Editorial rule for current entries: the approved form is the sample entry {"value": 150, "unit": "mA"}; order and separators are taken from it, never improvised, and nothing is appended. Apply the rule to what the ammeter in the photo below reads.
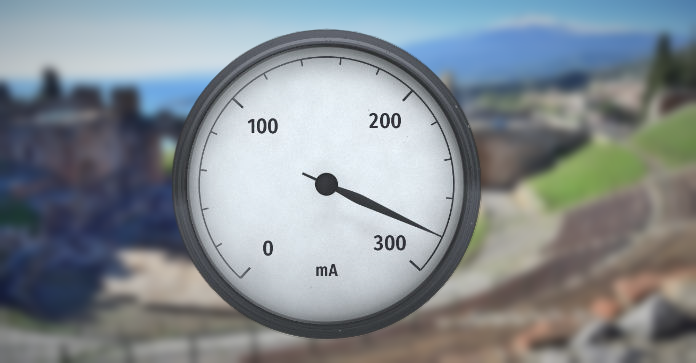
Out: {"value": 280, "unit": "mA"}
